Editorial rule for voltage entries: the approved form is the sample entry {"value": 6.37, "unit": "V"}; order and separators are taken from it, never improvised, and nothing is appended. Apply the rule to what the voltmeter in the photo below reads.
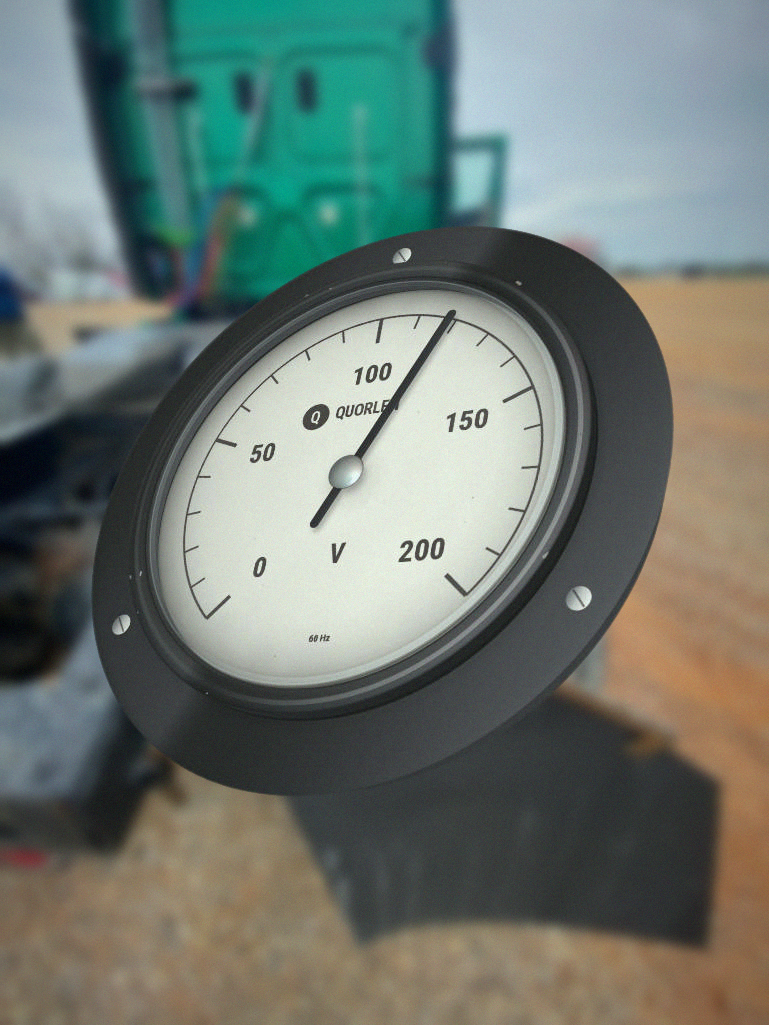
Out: {"value": 120, "unit": "V"}
